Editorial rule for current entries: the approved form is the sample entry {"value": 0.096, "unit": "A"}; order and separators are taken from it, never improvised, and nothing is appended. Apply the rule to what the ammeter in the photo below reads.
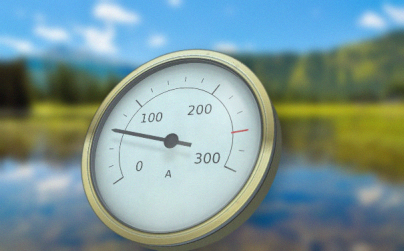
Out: {"value": 60, "unit": "A"}
